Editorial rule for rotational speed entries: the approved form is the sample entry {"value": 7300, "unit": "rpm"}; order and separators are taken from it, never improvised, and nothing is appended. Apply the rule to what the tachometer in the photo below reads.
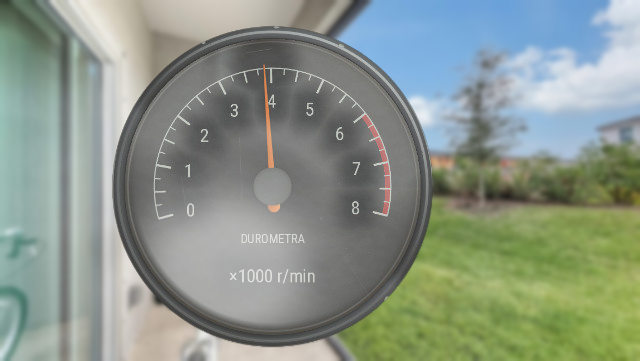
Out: {"value": 3875, "unit": "rpm"}
